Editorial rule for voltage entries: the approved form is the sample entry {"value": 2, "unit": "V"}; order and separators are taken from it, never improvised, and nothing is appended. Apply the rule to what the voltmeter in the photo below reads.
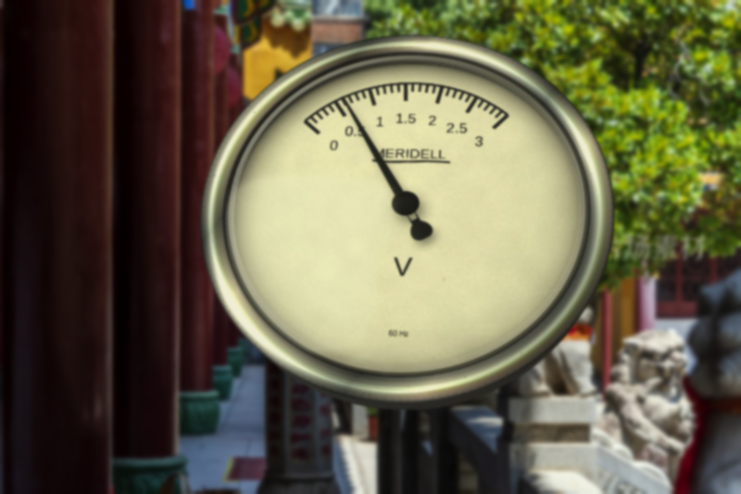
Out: {"value": 0.6, "unit": "V"}
